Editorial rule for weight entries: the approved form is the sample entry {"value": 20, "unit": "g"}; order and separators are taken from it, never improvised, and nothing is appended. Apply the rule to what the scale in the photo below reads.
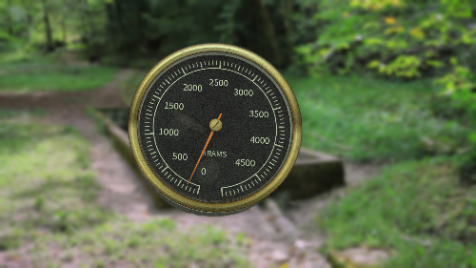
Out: {"value": 150, "unit": "g"}
